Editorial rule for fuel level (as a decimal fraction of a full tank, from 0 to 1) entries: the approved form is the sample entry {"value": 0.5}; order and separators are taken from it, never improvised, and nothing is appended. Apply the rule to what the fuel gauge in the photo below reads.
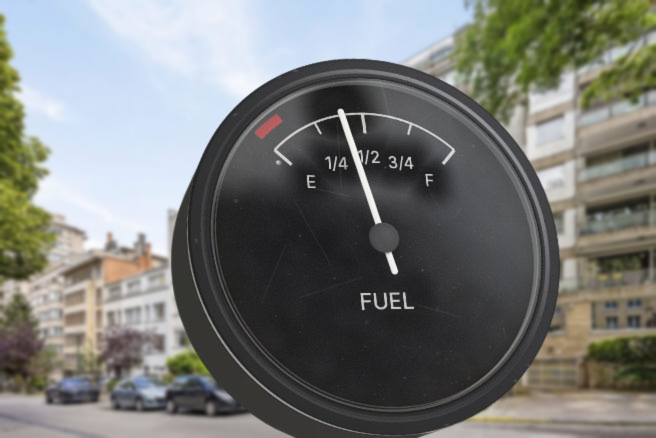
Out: {"value": 0.375}
